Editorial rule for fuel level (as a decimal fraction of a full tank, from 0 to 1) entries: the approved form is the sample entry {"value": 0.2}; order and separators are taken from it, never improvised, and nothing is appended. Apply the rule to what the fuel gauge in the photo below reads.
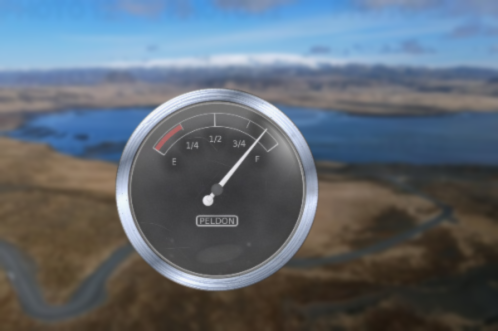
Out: {"value": 0.875}
